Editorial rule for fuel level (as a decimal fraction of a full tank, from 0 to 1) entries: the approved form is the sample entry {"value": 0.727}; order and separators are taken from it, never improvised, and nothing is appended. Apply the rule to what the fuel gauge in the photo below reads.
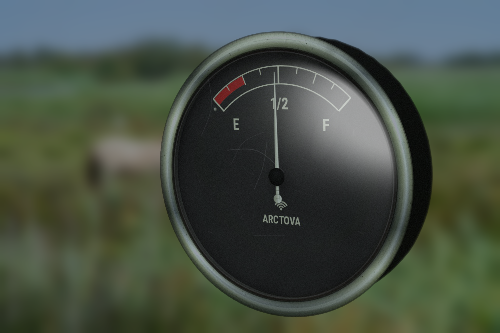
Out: {"value": 0.5}
